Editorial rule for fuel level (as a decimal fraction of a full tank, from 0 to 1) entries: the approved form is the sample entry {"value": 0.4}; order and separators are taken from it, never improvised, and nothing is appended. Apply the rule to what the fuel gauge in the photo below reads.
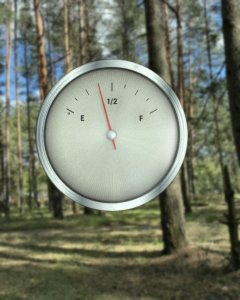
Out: {"value": 0.375}
